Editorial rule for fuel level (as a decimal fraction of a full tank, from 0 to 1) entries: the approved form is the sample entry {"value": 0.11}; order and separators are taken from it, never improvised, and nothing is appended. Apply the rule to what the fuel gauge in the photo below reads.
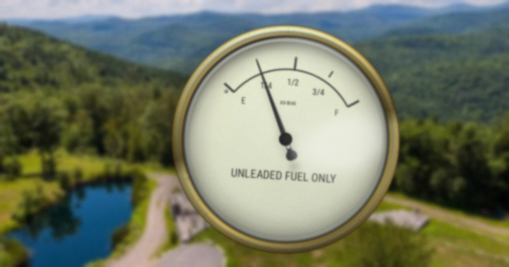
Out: {"value": 0.25}
